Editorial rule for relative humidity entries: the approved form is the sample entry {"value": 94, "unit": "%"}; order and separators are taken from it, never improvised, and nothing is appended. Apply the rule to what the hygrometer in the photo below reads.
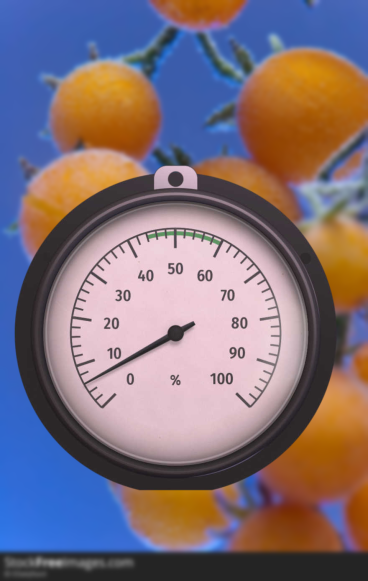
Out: {"value": 6, "unit": "%"}
